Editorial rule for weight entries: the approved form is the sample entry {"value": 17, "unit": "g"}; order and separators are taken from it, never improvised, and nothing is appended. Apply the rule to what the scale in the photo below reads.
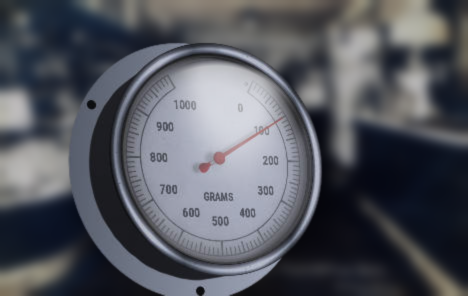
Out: {"value": 100, "unit": "g"}
